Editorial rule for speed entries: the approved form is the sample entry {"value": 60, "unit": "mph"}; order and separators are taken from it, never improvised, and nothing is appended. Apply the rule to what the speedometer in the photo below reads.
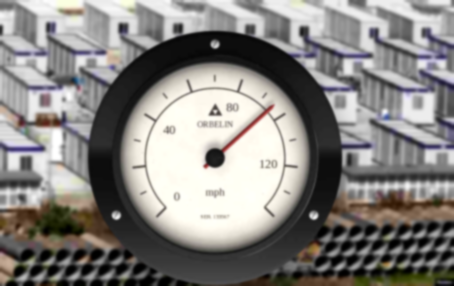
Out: {"value": 95, "unit": "mph"}
